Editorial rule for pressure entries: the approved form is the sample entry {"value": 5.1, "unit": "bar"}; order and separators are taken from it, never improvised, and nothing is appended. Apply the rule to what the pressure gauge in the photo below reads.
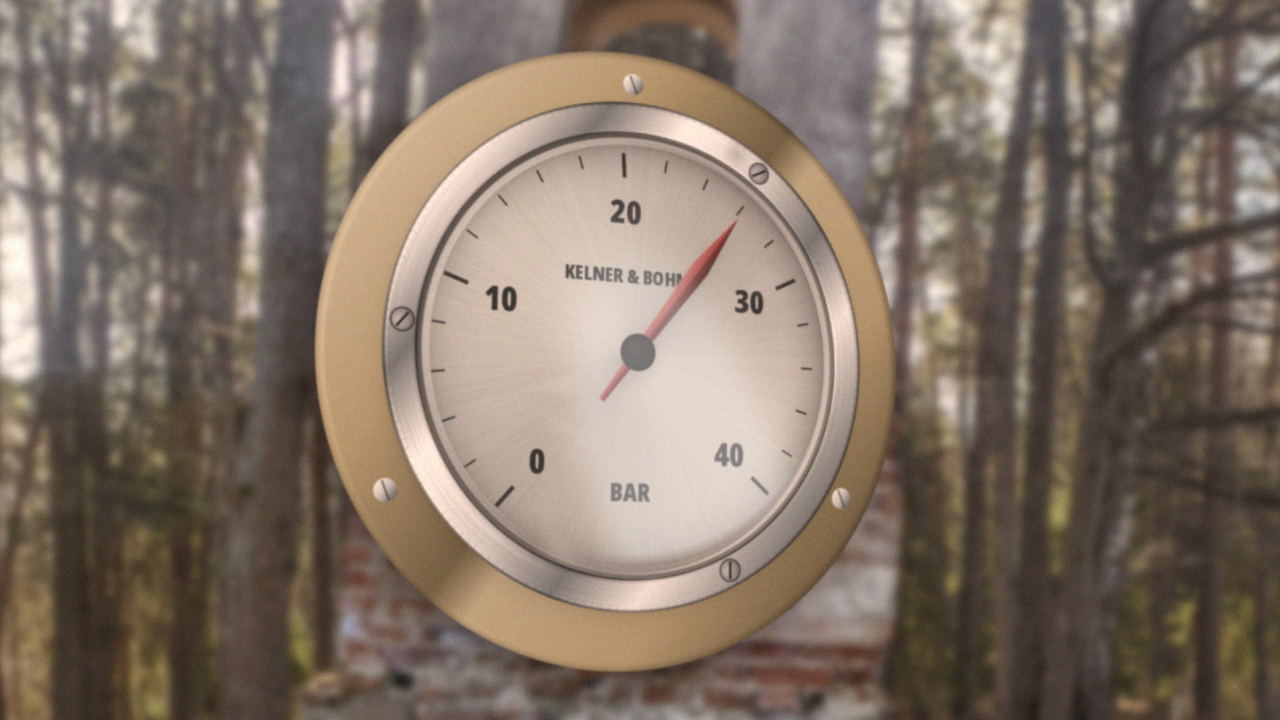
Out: {"value": 26, "unit": "bar"}
